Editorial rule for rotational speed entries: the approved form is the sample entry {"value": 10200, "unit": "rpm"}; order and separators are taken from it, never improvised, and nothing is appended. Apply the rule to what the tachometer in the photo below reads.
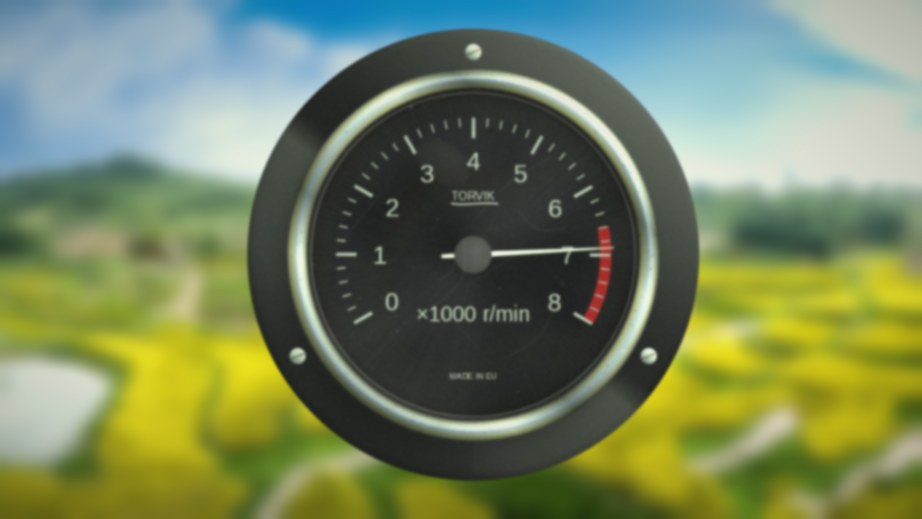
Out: {"value": 6900, "unit": "rpm"}
